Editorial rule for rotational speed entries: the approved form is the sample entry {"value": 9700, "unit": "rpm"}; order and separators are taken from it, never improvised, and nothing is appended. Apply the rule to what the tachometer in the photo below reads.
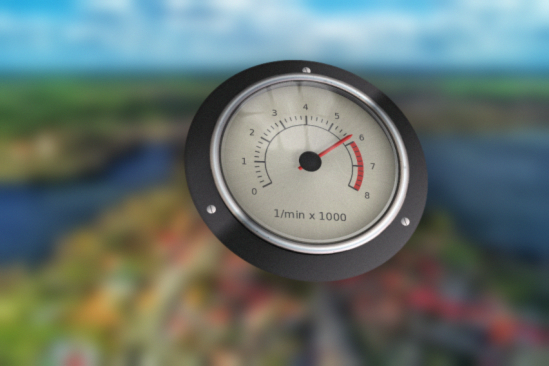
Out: {"value": 5800, "unit": "rpm"}
